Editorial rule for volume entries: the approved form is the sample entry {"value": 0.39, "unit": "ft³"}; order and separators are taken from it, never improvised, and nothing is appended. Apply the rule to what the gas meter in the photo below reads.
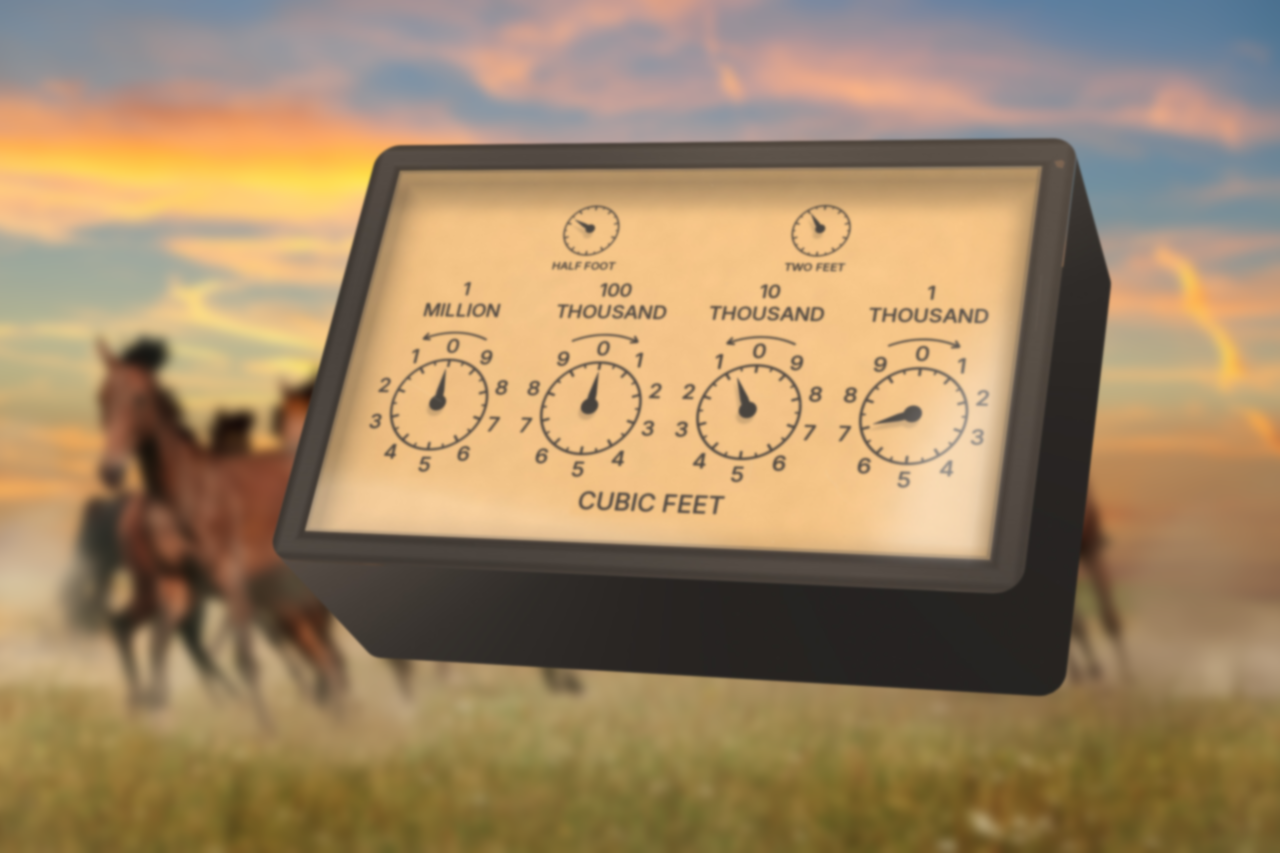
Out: {"value": 700, "unit": "ft³"}
